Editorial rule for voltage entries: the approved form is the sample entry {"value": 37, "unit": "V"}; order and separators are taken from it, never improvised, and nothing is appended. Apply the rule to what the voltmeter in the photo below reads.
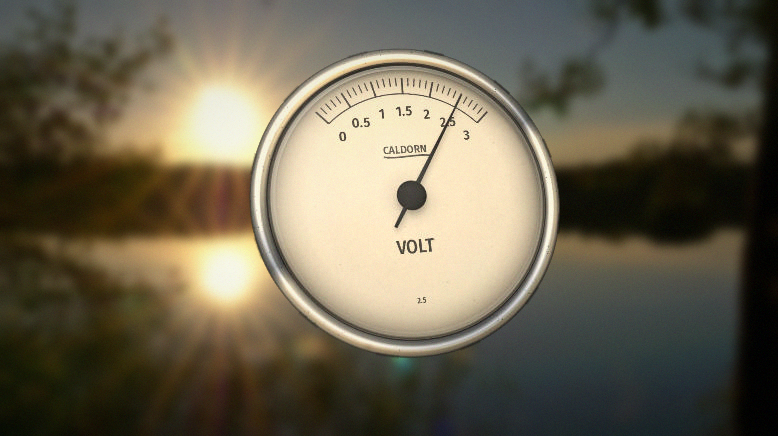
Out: {"value": 2.5, "unit": "V"}
